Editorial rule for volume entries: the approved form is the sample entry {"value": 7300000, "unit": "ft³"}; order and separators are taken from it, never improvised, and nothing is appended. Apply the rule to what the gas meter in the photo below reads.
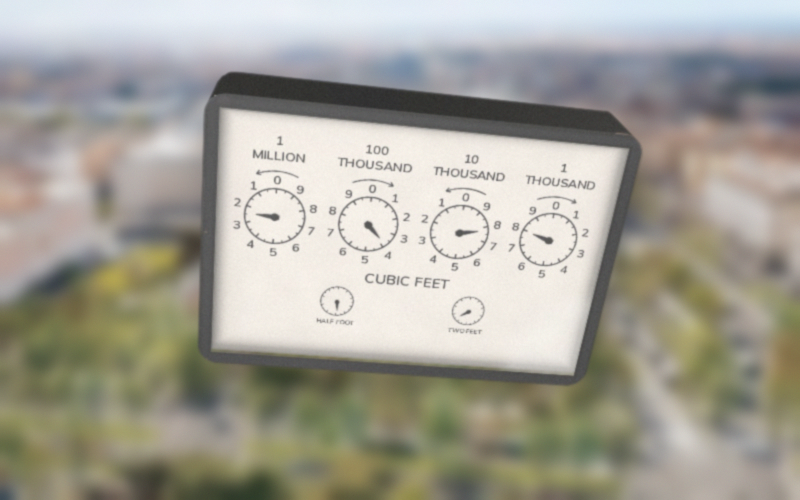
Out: {"value": 237800, "unit": "ft³"}
